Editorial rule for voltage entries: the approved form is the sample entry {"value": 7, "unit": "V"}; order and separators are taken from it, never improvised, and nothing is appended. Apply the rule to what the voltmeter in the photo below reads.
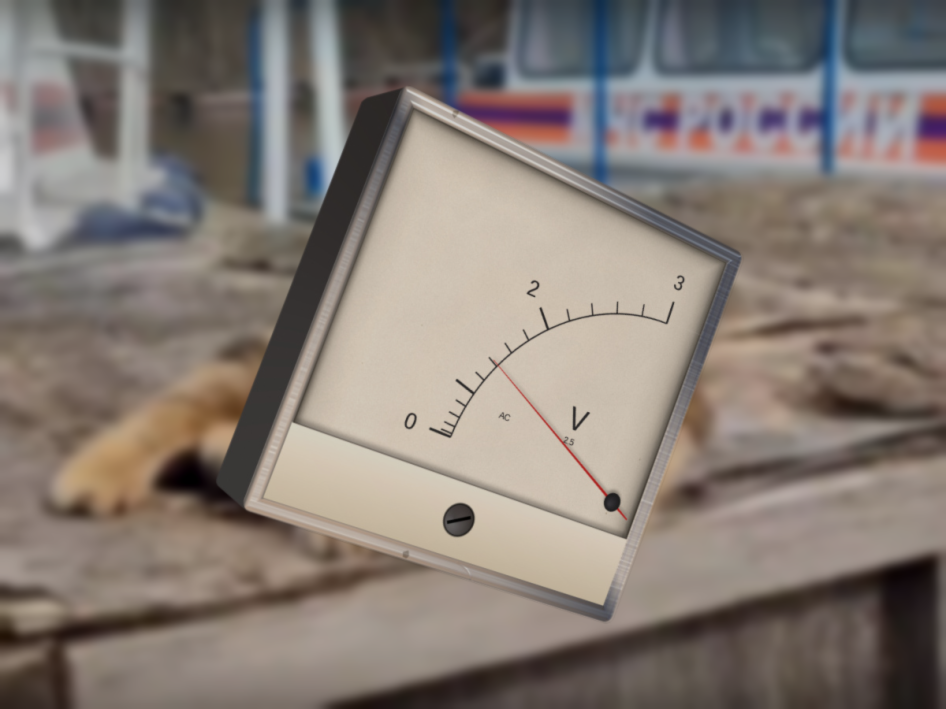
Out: {"value": 1.4, "unit": "V"}
